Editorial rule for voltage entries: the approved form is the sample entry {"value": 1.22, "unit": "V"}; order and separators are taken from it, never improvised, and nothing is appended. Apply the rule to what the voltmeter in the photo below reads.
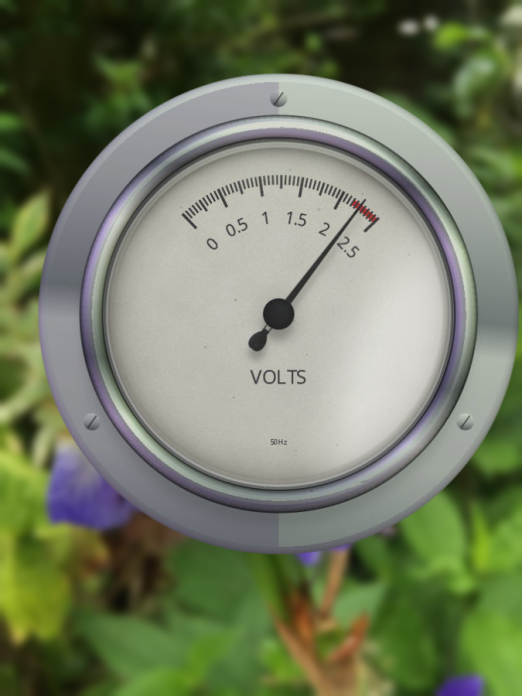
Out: {"value": 2.25, "unit": "V"}
